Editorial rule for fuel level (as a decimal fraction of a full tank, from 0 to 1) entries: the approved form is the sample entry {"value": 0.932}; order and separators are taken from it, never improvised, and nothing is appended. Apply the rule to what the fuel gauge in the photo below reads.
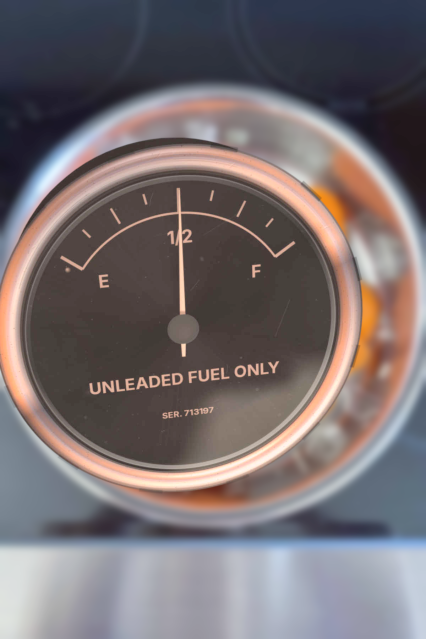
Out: {"value": 0.5}
